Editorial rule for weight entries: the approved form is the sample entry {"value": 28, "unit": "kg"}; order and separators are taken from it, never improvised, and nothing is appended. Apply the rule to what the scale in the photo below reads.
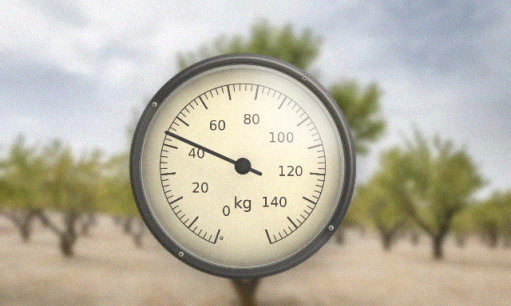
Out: {"value": 44, "unit": "kg"}
